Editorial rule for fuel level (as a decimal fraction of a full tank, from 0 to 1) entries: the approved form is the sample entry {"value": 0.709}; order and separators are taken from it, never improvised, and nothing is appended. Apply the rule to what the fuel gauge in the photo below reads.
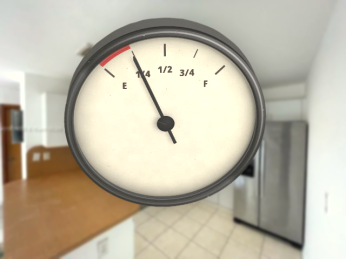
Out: {"value": 0.25}
